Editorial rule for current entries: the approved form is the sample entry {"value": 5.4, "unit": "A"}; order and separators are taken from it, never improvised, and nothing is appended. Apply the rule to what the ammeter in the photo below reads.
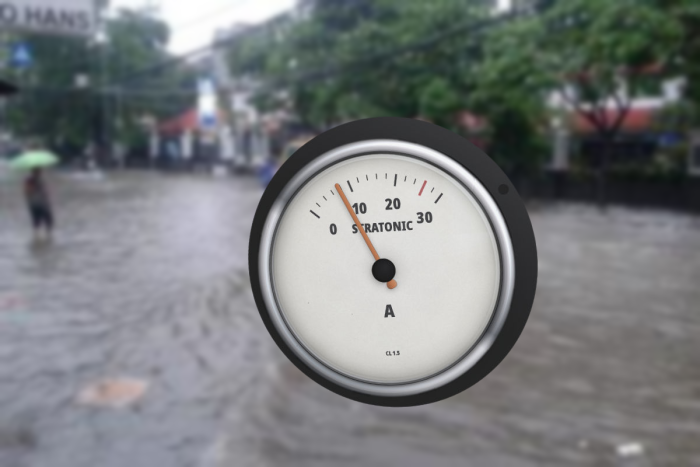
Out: {"value": 8, "unit": "A"}
